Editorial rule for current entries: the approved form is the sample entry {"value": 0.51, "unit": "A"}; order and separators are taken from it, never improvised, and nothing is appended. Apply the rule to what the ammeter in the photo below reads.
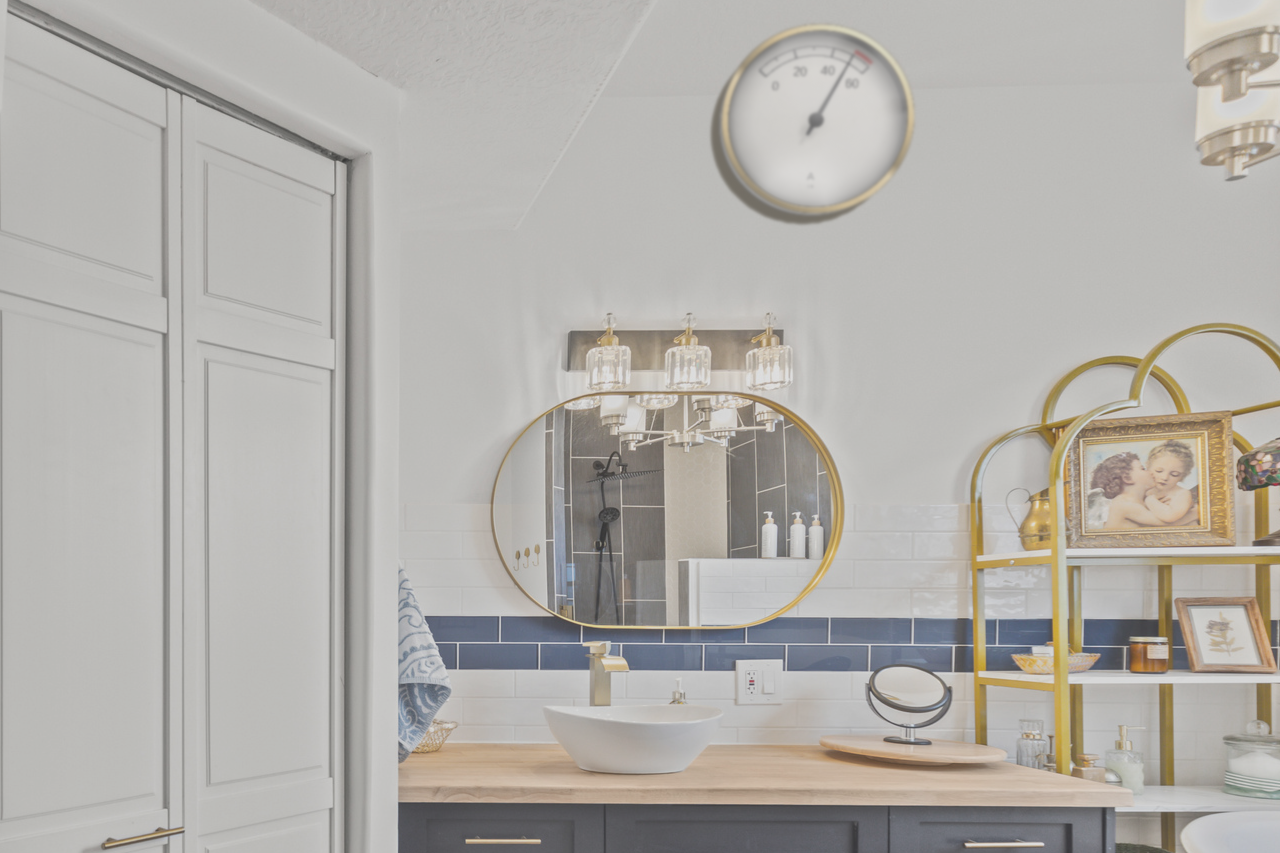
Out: {"value": 50, "unit": "A"}
